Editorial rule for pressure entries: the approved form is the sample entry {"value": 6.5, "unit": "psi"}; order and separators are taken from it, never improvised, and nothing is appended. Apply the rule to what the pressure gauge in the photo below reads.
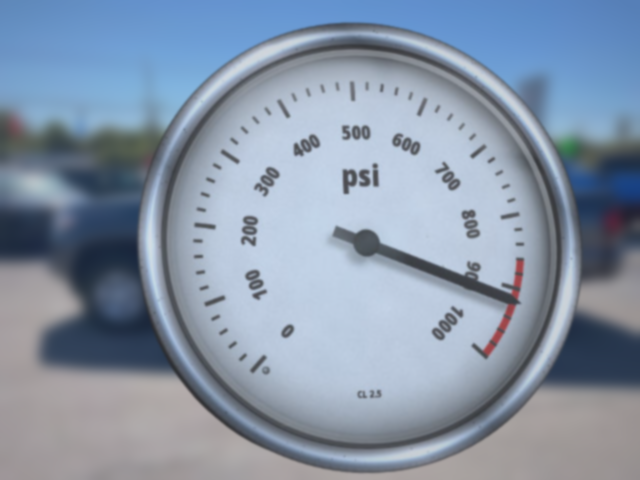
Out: {"value": 920, "unit": "psi"}
